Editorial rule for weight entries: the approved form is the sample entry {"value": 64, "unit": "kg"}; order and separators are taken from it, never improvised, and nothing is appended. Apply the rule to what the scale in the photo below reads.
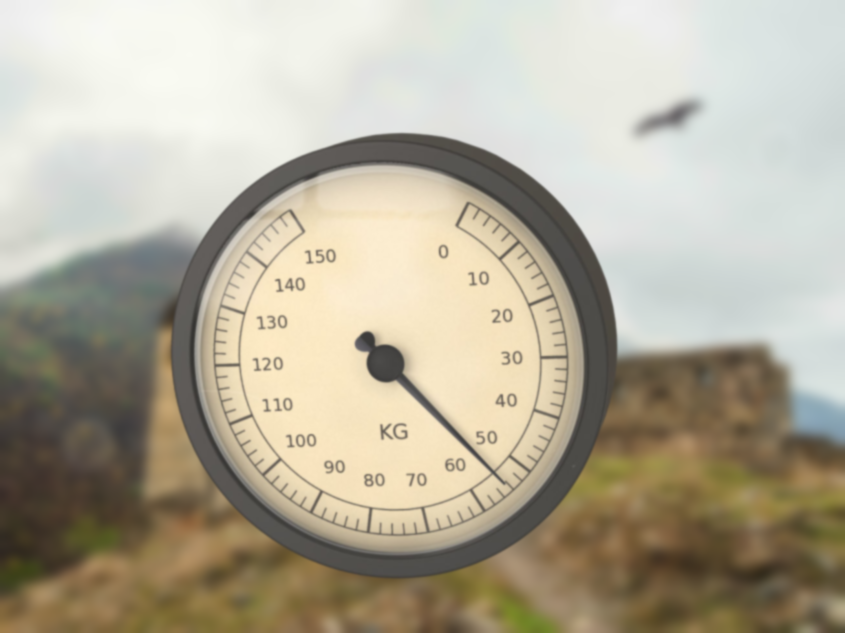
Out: {"value": 54, "unit": "kg"}
